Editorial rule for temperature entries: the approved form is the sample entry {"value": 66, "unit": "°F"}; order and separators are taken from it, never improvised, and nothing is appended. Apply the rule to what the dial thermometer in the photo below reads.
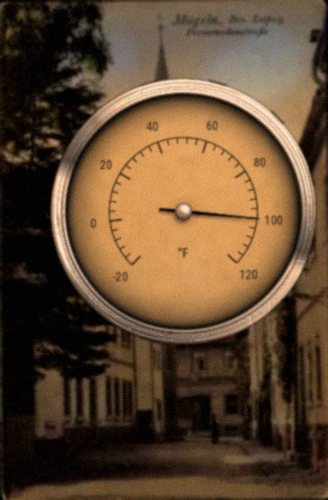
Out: {"value": 100, "unit": "°F"}
